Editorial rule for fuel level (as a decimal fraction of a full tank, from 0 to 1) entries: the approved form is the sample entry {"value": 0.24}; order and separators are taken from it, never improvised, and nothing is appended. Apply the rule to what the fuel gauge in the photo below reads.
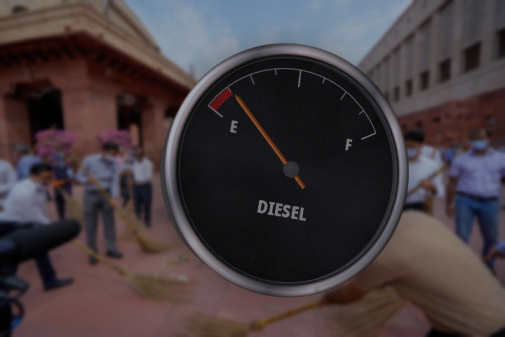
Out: {"value": 0.125}
